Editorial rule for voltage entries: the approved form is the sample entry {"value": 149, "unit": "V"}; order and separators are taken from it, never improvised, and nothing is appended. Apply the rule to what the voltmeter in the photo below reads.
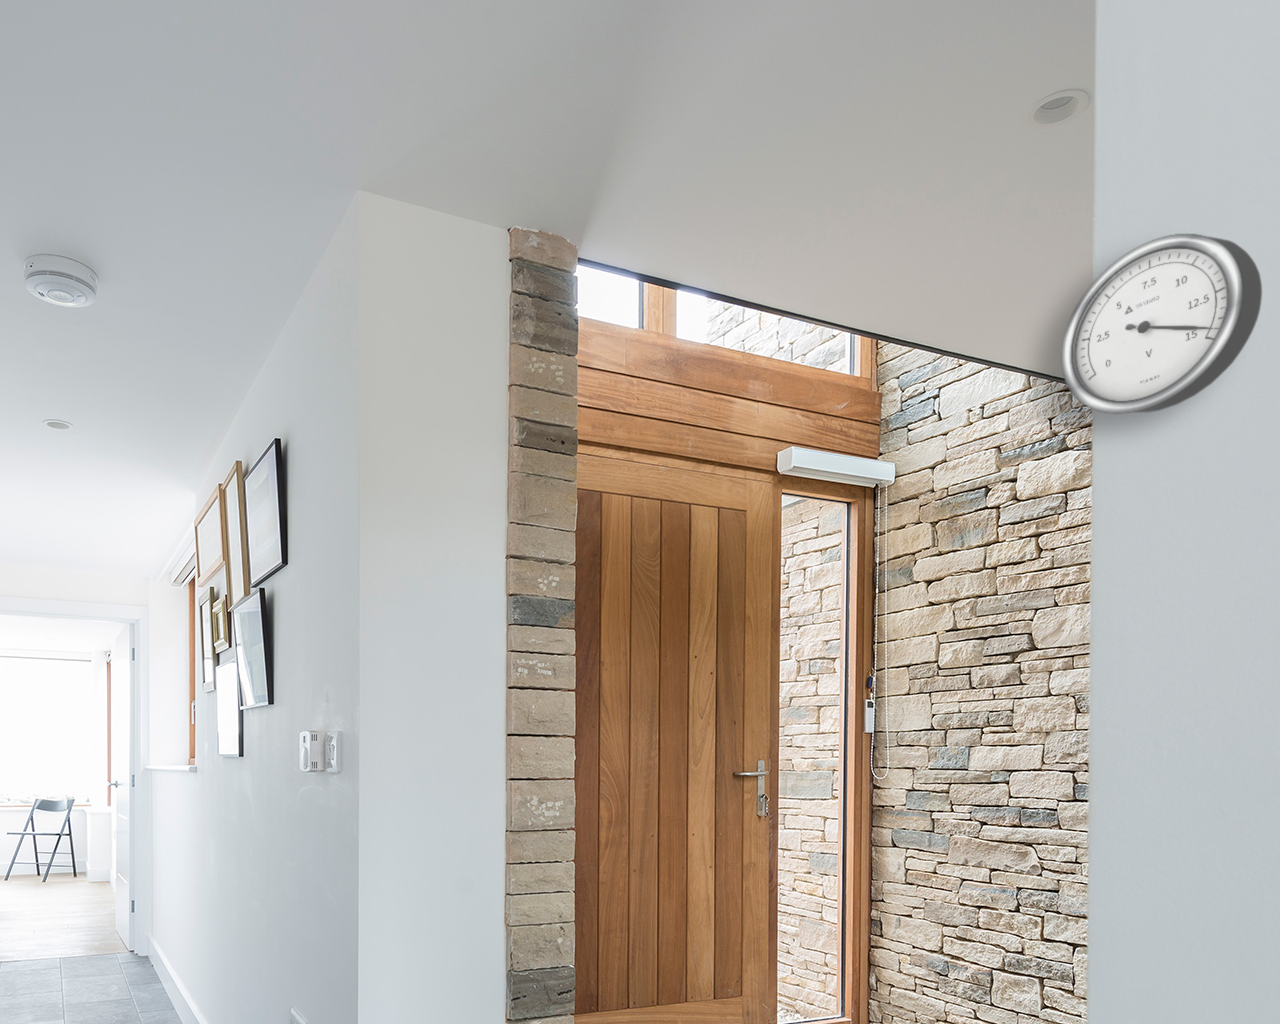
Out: {"value": 14.5, "unit": "V"}
